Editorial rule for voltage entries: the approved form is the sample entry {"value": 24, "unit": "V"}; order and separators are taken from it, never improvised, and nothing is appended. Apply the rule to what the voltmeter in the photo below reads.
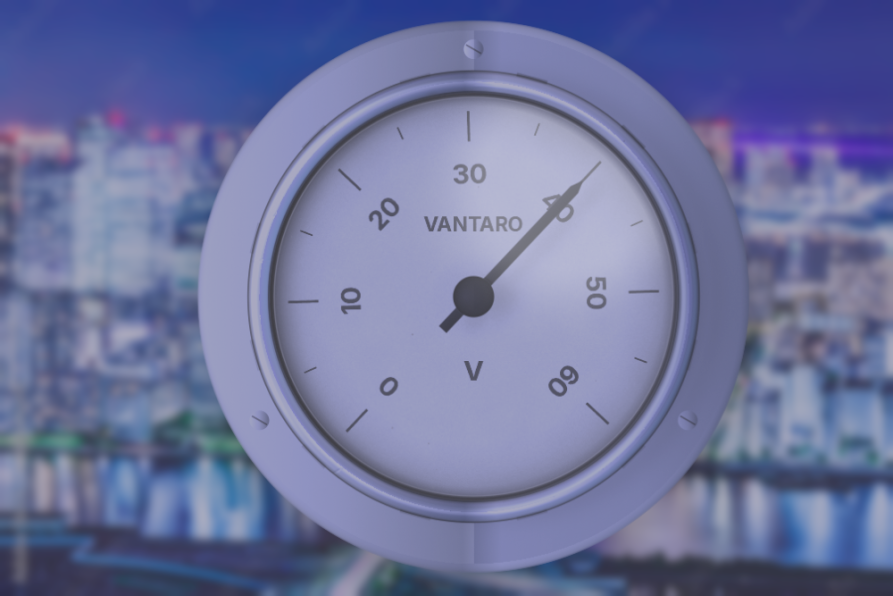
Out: {"value": 40, "unit": "V"}
